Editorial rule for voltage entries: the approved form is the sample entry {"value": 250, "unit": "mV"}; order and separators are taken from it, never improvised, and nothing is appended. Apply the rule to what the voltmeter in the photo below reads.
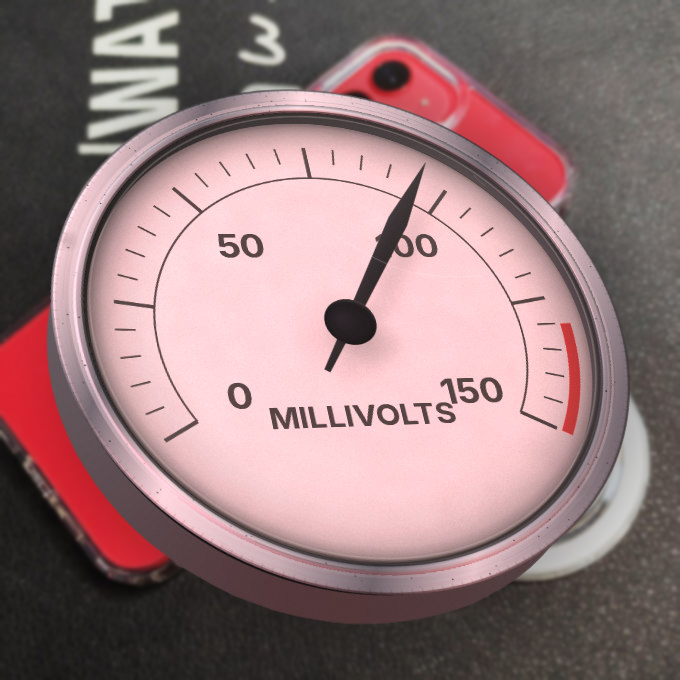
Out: {"value": 95, "unit": "mV"}
